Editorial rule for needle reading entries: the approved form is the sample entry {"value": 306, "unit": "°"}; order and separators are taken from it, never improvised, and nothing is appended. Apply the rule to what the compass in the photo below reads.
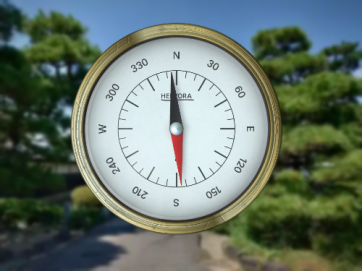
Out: {"value": 175, "unit": "°"}
